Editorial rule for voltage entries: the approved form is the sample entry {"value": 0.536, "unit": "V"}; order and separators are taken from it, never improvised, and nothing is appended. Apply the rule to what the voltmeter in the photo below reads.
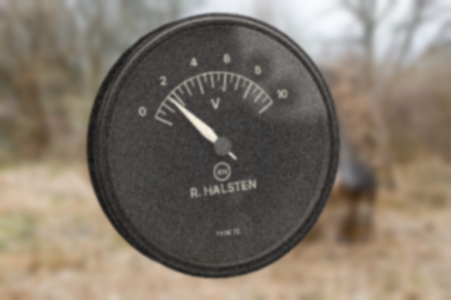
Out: {"value": 1.5, "unit": "V"}
